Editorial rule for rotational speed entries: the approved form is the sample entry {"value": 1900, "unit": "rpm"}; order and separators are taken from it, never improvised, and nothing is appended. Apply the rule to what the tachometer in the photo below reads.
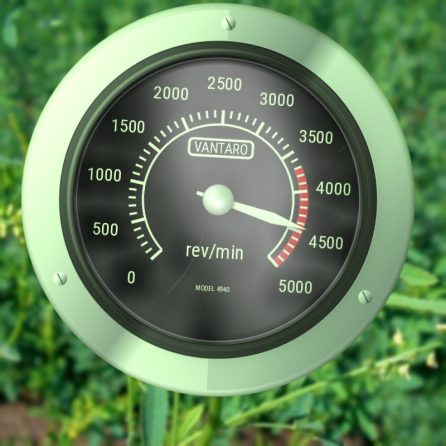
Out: {"value": 4450, "unit": "rpm"}
